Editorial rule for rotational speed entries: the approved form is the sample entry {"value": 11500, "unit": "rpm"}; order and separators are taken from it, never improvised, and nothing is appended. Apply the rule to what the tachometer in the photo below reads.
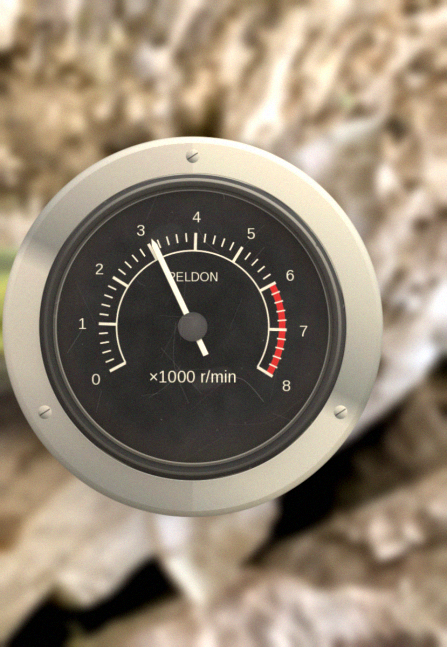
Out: {"value": 3100, "unit": "rpm"}
